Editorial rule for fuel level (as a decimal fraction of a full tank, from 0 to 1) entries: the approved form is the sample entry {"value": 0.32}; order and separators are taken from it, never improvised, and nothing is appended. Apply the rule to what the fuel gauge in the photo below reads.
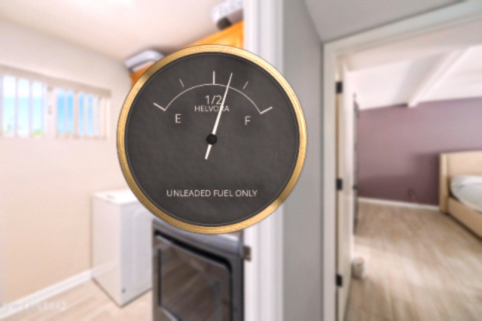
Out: {"value": 0.625}
